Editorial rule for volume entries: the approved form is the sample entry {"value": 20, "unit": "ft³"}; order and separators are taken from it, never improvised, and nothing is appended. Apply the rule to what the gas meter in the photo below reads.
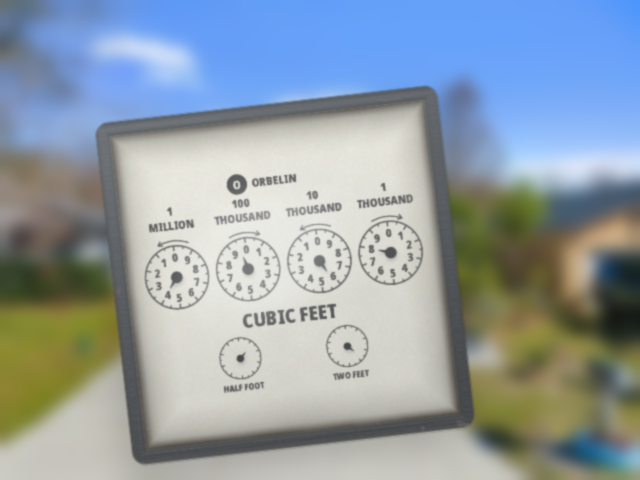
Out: {"value": 395800, "unit": "ft³"}
